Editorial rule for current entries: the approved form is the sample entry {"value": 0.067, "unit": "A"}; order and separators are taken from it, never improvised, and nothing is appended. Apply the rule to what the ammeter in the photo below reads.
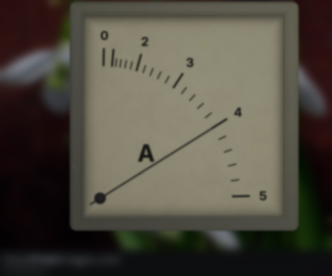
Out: {"value": 4, "unit": "A"}
